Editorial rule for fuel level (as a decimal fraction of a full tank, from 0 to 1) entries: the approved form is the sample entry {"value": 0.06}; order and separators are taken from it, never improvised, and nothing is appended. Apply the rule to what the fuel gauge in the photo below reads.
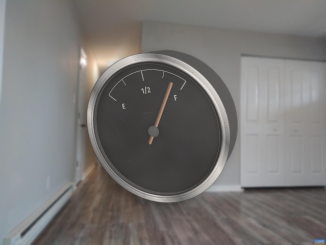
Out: {"value": 0.875}
